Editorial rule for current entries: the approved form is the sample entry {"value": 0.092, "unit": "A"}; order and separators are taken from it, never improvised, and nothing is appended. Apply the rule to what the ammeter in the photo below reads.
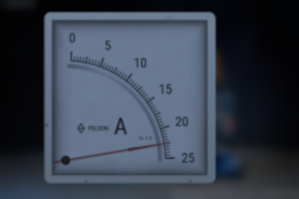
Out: {"value": 22.5, "unit": "A"}
